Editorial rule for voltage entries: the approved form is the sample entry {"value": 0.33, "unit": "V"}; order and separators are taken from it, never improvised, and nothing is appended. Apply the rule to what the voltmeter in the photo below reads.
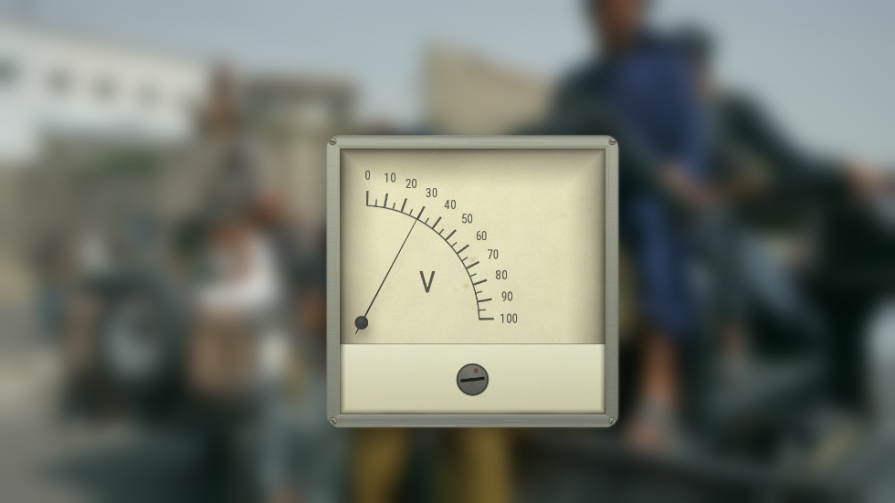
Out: {"value": 30, "unit": "V"}
